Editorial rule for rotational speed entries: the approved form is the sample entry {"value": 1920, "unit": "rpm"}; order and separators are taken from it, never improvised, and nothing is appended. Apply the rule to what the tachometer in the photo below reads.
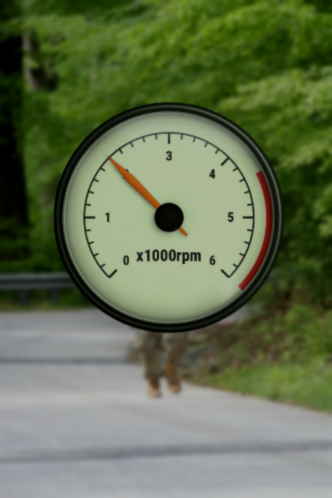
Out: {"value": 2000, "unit": "rpm"}
